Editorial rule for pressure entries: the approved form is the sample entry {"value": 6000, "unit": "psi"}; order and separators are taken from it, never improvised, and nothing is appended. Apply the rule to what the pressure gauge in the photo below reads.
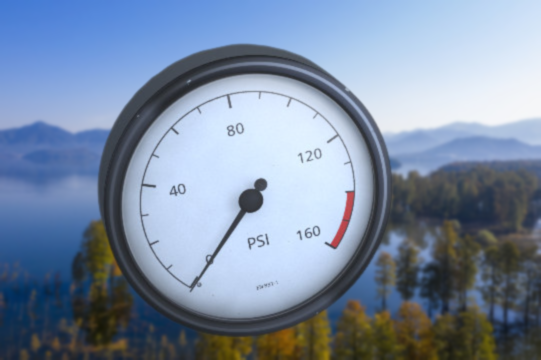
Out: {"value": 0, "unit": "psi"}
